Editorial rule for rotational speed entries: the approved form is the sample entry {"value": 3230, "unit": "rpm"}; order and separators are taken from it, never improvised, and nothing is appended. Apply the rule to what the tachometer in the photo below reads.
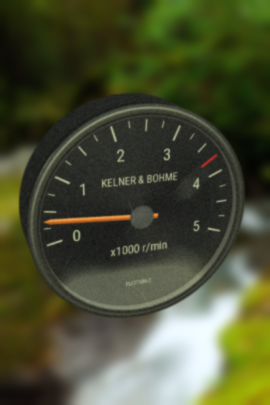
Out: {"value": 375, "unit": "rpm"}
